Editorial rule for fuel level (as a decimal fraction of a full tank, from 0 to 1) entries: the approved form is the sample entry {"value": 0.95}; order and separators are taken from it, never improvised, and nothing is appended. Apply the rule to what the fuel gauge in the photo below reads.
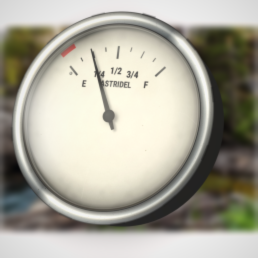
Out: {"value": 0.25}
